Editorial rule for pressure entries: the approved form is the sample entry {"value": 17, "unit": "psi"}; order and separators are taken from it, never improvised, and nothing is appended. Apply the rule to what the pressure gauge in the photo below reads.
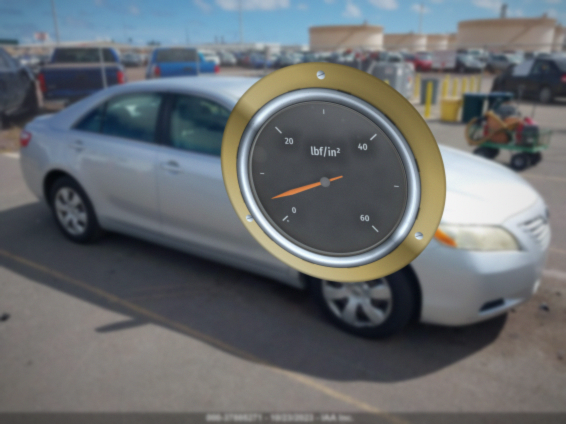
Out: {"value": 5, "unit": "psi"}
